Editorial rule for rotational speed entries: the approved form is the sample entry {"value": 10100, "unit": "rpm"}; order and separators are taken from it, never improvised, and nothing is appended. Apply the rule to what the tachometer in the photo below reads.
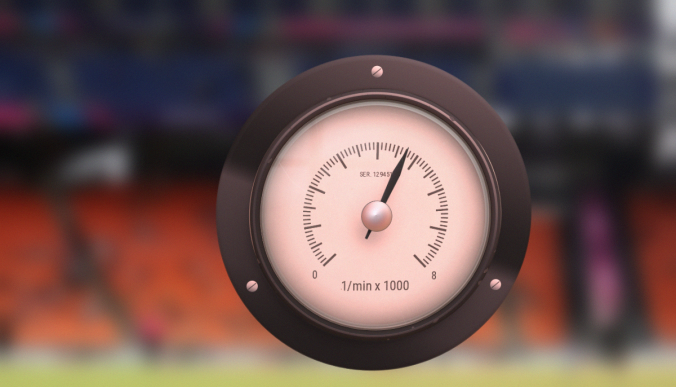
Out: {"value": 4700, "unit": "rpm"}
